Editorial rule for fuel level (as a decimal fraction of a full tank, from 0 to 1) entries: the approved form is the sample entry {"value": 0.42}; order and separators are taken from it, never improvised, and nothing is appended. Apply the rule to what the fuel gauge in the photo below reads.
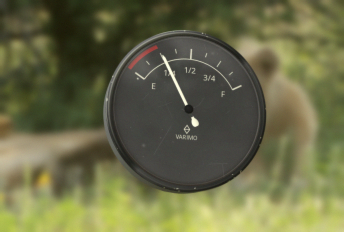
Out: {"value": 0.25}
